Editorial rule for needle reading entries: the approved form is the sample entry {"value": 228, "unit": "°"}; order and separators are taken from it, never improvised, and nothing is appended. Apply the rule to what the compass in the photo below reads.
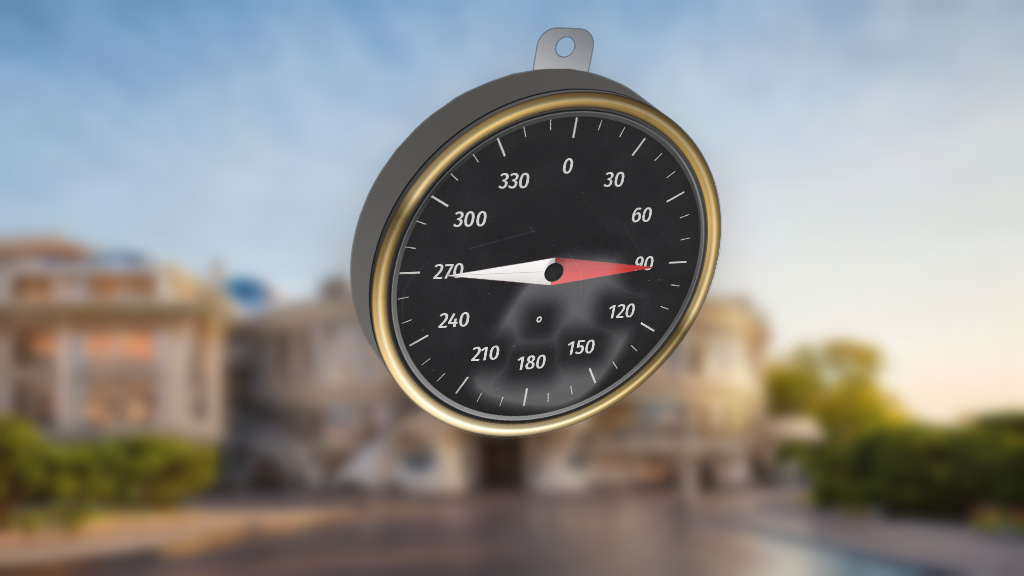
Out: {"value": 90, "unit": "°"}
